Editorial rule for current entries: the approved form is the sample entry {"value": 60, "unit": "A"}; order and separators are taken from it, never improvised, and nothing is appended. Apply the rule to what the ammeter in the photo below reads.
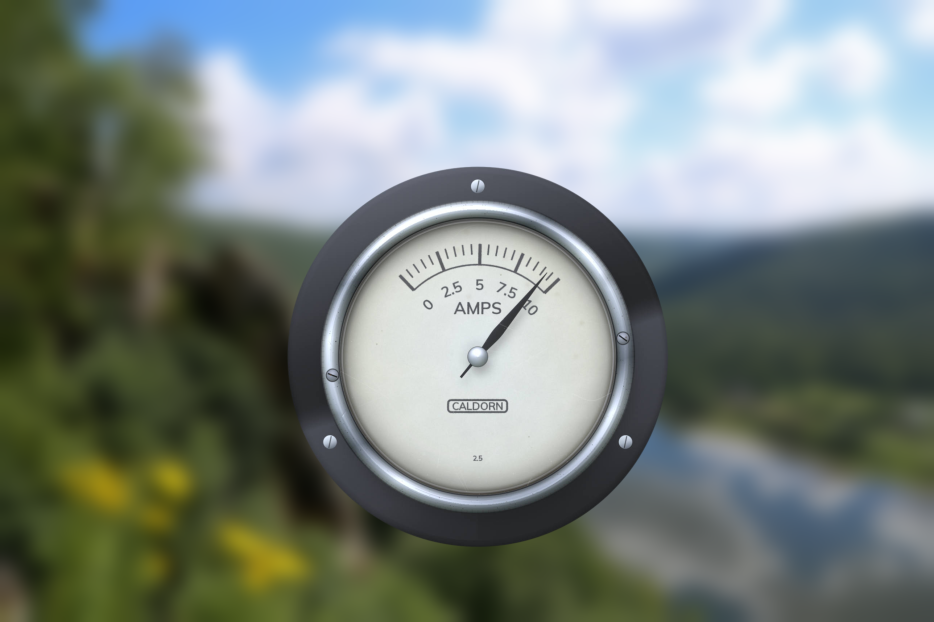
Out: {"value": 9.25, "unit": "A"}
